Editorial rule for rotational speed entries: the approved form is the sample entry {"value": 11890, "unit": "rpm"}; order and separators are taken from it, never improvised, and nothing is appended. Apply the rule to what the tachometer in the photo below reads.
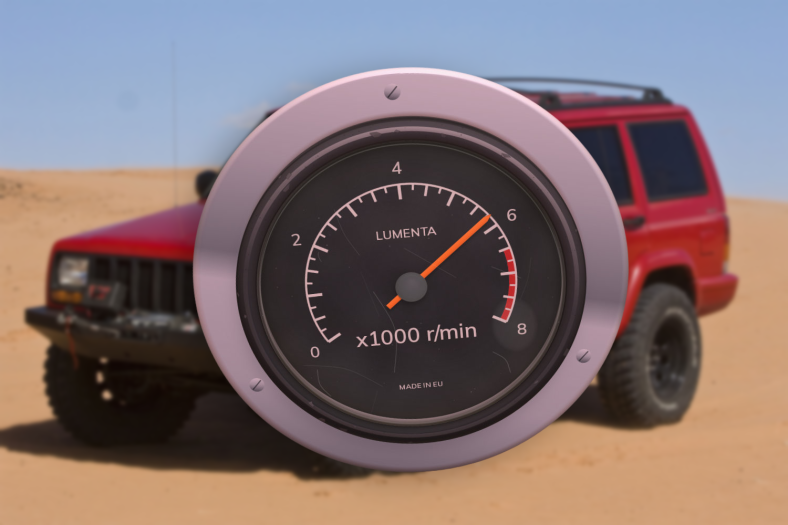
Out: {"value": 5750, "unit": "rpm"}
